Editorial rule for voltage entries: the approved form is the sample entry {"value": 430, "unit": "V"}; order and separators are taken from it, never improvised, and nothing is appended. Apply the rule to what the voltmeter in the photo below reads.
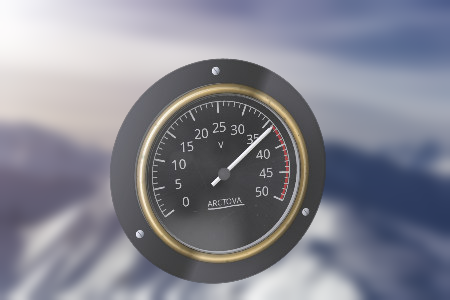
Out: {"value": 36, "unit": "V"}
